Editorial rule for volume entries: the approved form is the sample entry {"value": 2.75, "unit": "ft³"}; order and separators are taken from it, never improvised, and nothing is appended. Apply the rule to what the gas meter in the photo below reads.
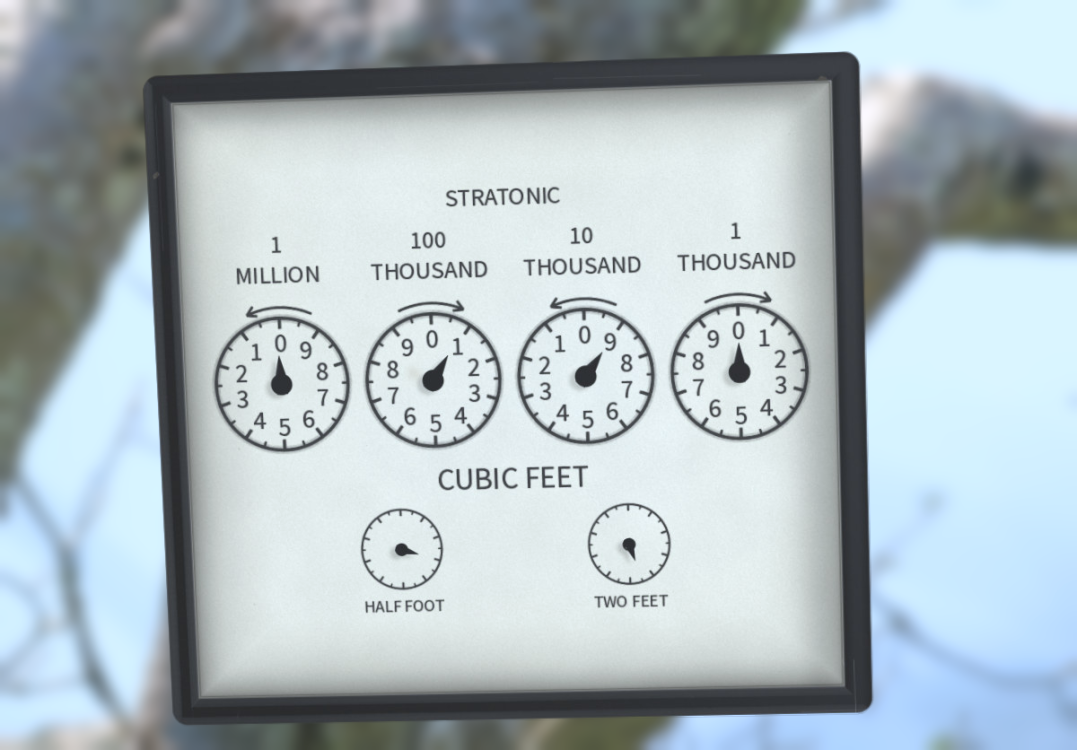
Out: {"value": 9000, "unit": "ft³"}
